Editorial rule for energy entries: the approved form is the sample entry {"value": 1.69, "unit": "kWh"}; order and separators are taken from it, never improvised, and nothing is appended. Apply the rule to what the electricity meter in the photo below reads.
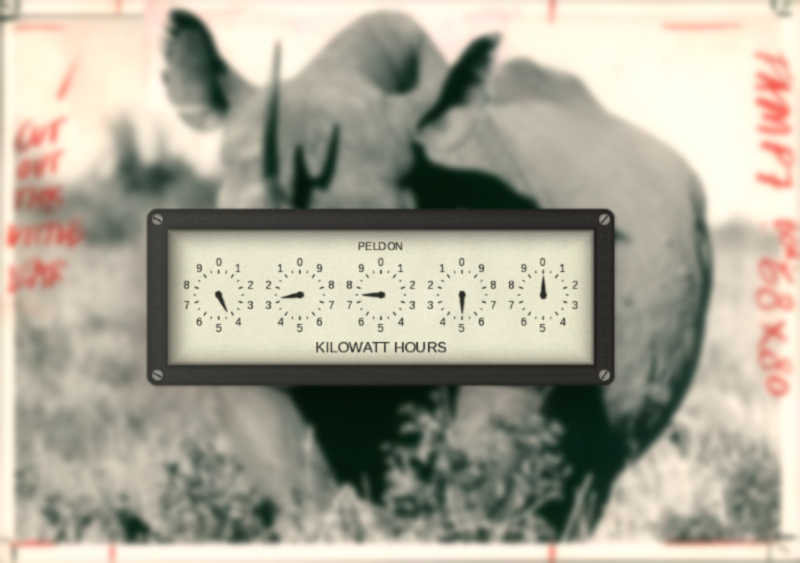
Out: {"value": 42750, "unit": "kWh"}
